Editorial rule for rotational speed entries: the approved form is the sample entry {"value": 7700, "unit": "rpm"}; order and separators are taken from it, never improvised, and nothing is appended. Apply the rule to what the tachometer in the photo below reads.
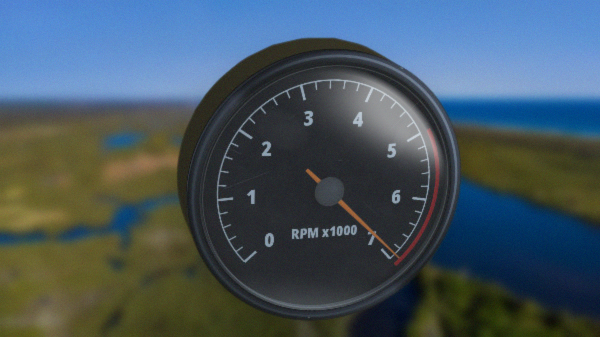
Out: {"value": 6900, "unit": "rpm"}
